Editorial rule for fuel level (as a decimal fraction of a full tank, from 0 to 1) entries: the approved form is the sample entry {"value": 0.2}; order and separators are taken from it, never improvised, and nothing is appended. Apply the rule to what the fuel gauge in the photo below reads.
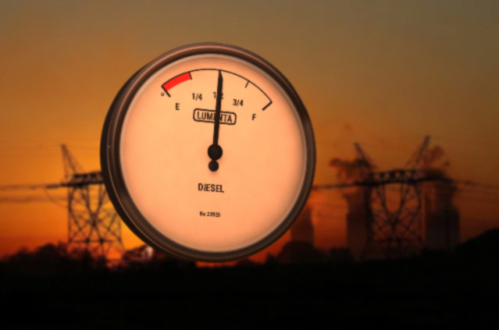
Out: {"value": 0.5}
